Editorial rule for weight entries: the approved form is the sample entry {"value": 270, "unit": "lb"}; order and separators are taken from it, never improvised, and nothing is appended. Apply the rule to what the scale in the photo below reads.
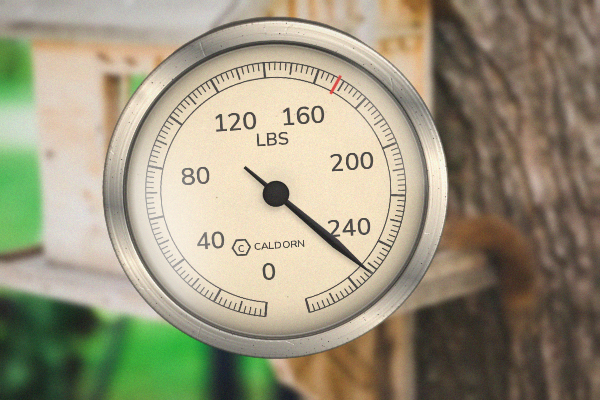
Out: {"value": 252, "unit": "lb"}
